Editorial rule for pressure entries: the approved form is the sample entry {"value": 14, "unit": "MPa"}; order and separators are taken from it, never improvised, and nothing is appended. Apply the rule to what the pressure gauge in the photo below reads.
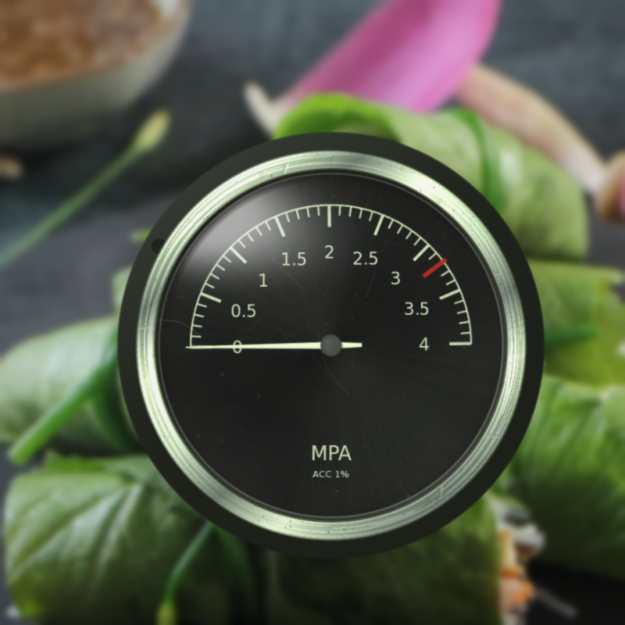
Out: {"value": 0, "unit": "MPa"}
